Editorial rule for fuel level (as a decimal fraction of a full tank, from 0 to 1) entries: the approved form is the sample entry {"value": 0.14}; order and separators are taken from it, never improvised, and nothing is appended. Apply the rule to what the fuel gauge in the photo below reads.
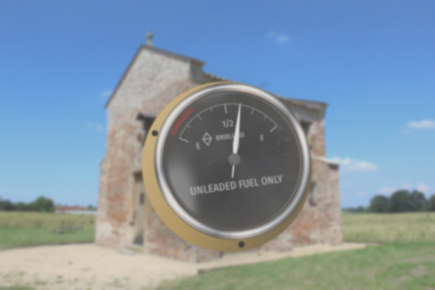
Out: {"value": 0.625}
